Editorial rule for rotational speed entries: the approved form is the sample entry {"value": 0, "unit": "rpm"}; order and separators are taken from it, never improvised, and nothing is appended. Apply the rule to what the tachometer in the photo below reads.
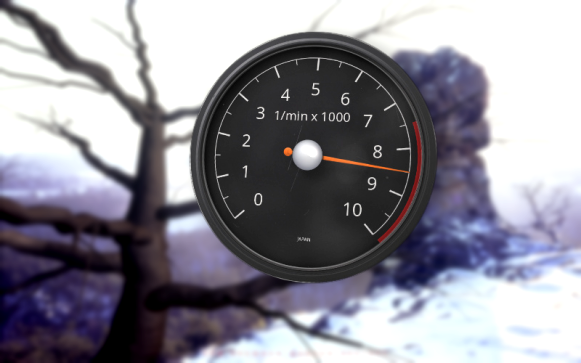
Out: {"value": 8500, "unit": "rpm"}
